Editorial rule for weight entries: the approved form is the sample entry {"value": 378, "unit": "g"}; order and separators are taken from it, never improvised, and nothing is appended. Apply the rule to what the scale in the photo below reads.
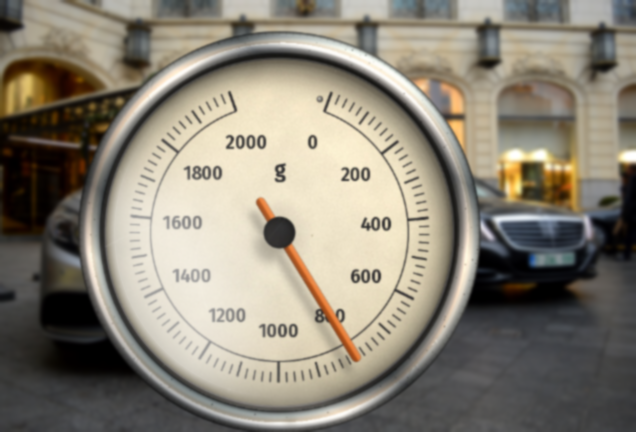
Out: {"value": 800, "unit": "g"}
